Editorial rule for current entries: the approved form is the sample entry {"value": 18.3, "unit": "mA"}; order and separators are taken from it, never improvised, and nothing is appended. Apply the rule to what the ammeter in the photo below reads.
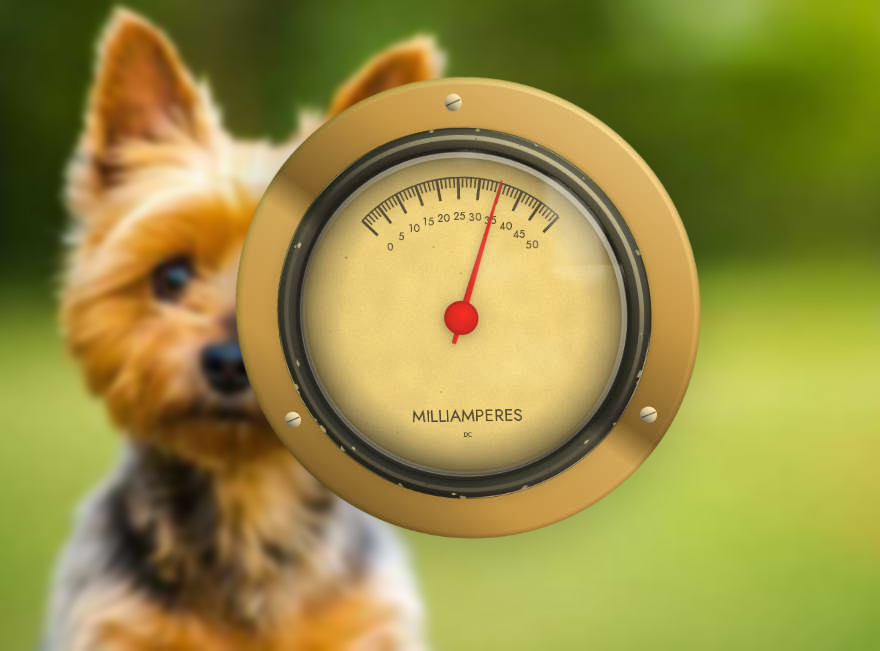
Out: {"value": 35, "unit": "mA"}
